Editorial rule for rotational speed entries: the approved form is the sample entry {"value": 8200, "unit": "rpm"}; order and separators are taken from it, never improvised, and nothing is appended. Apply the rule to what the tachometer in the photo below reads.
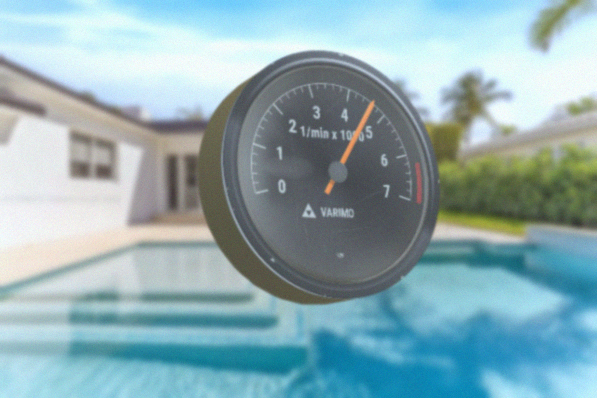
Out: {"value": 4600, "unit": "rpm"}
